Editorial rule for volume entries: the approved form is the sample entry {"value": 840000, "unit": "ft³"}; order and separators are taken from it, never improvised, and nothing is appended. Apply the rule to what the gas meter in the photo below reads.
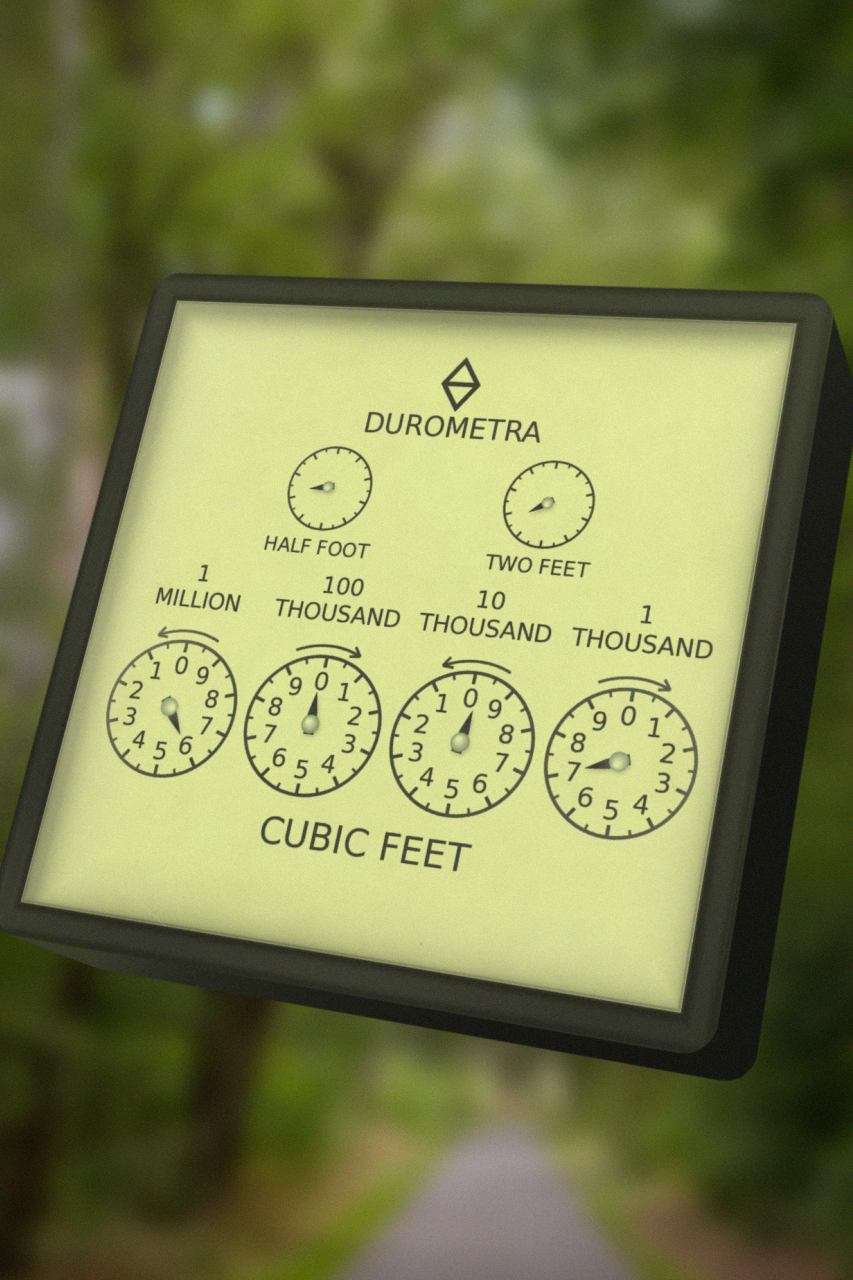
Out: {"value": 599700, "unit": "ft³"}
